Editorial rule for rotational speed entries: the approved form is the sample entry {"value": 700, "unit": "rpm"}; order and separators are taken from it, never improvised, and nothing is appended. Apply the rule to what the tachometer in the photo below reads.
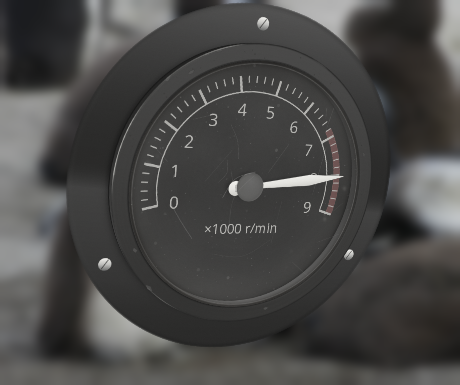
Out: {"value": 8000, "unit": "rpm"}
